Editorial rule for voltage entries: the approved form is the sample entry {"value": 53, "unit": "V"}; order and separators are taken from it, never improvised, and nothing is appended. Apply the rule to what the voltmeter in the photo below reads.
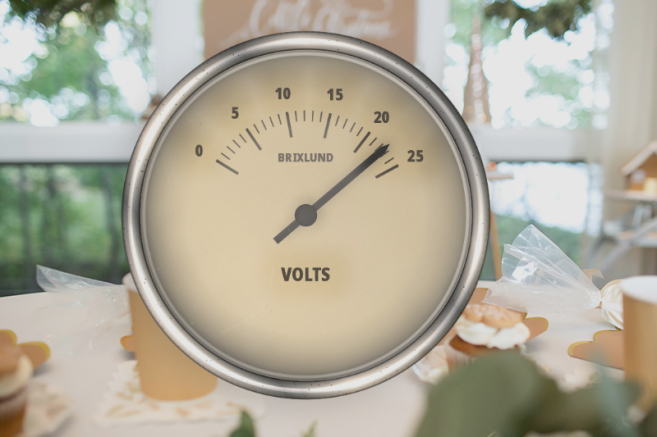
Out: {"value": 22.5, "unit": "V"}
